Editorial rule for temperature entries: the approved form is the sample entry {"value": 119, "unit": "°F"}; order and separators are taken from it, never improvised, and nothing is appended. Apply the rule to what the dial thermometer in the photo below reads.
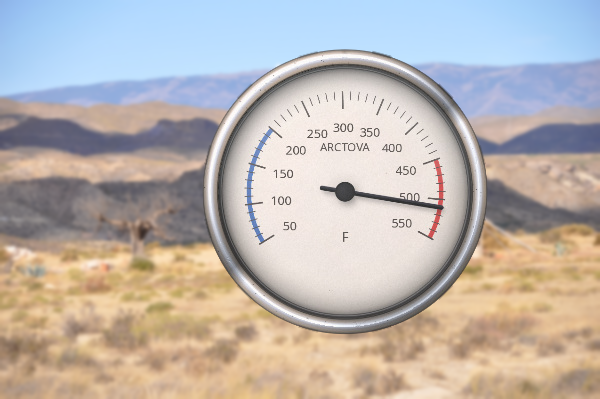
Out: {"value": 510, "unit": "°F"}
